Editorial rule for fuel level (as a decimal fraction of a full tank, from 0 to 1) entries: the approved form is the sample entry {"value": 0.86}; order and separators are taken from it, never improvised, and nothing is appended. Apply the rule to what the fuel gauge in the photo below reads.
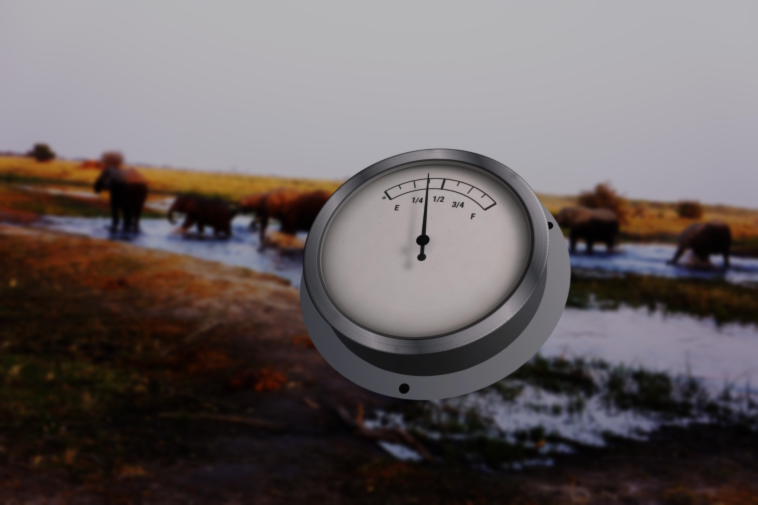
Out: {"value": 0.375}
